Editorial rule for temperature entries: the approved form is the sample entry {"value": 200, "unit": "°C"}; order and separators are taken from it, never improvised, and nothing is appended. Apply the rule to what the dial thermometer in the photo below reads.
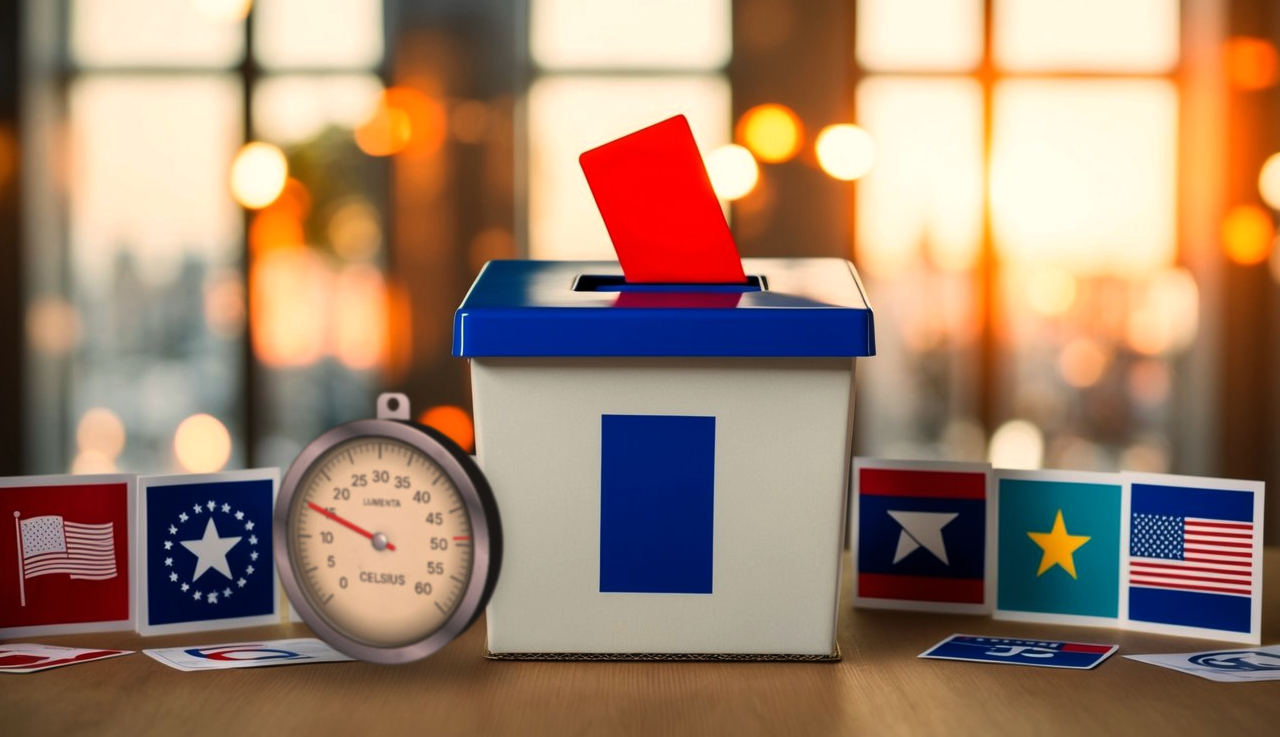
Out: {"value": 15, "unit": "°C"}
